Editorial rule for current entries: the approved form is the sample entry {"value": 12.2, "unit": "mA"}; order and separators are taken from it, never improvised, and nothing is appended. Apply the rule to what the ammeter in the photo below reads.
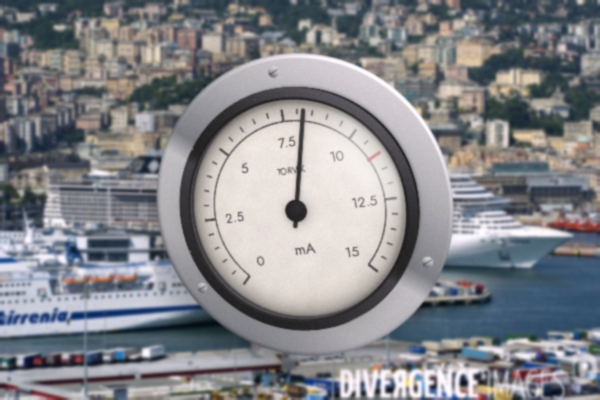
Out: {"value": 8.25, "unit": "mA"}
